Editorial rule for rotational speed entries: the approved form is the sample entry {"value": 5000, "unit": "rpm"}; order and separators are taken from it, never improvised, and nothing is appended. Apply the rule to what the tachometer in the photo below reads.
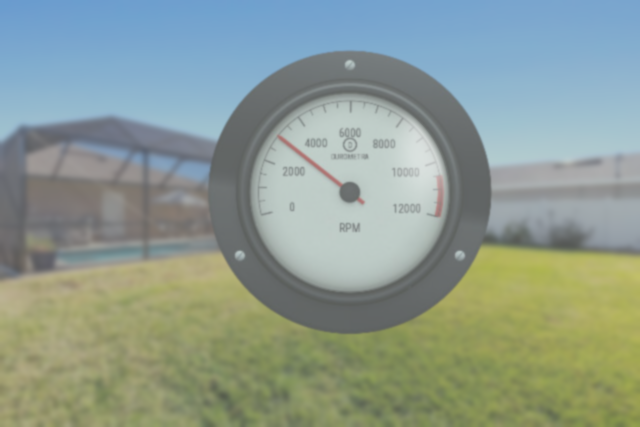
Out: {"value": 3000, "unit": "rpm"}
